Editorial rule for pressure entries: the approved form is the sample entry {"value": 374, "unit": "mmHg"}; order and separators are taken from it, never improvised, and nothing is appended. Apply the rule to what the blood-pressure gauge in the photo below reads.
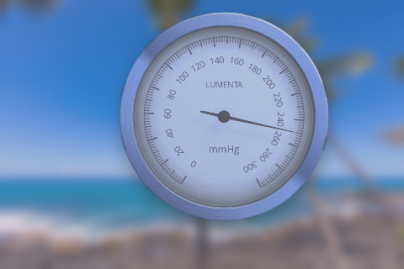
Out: {"value": 250, "unit": "mmHg"}
